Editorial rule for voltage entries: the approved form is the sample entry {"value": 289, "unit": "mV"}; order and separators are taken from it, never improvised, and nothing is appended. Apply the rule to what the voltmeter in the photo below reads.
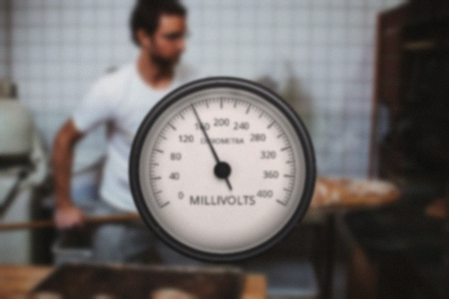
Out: {"value": 160, "unit": "mV"}
